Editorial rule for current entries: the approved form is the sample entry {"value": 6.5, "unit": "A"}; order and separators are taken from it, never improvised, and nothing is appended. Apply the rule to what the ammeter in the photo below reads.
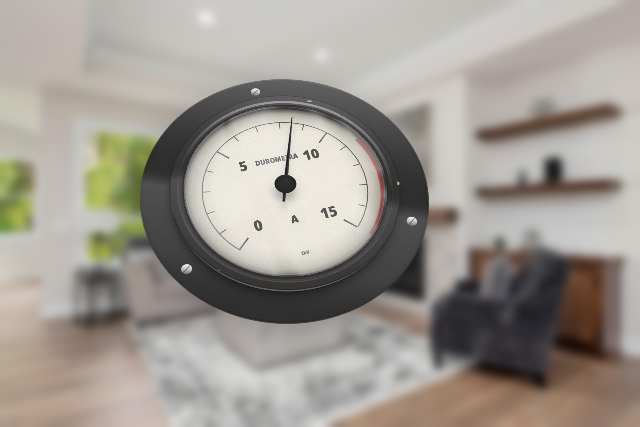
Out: {"value": 8.5, "unit": "A"}
